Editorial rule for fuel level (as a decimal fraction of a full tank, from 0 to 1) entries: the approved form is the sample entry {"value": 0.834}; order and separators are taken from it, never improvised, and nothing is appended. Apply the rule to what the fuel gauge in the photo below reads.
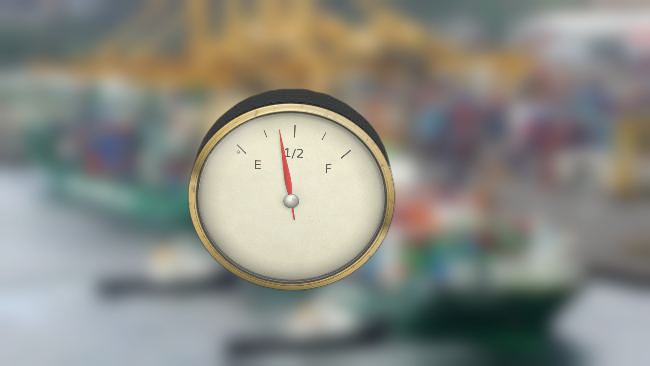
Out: {"value": 0.375}
